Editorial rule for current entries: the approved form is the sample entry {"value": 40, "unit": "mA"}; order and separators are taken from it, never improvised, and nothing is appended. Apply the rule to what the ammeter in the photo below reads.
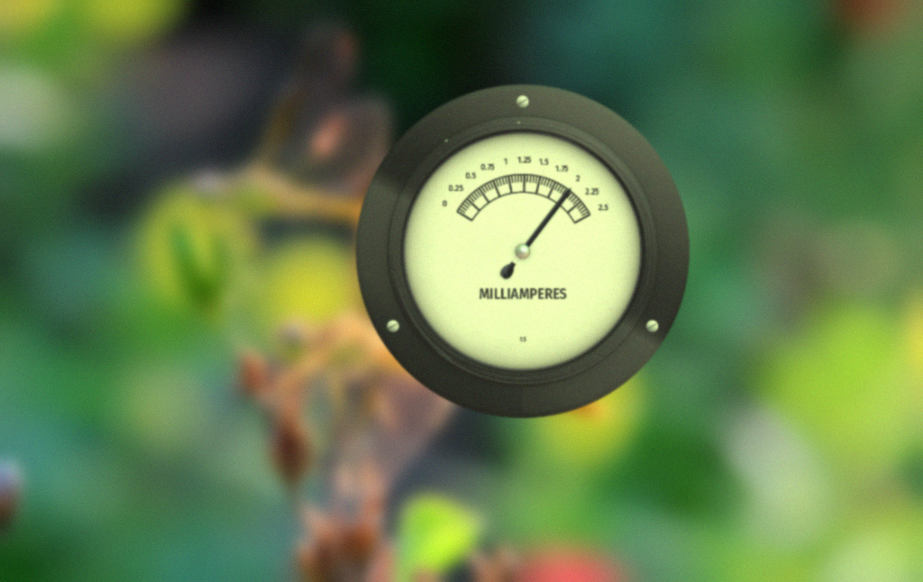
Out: {"value": 2, "unit": "mA"}
